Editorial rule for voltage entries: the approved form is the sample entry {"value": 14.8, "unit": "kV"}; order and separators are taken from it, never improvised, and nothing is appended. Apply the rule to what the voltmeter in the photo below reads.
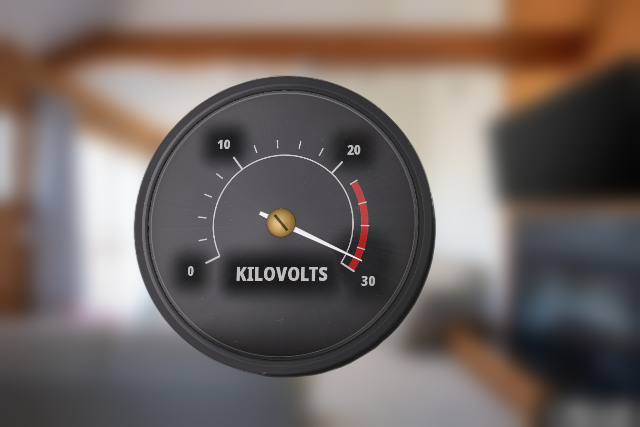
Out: {"value": 29, "unit": "kV"}
